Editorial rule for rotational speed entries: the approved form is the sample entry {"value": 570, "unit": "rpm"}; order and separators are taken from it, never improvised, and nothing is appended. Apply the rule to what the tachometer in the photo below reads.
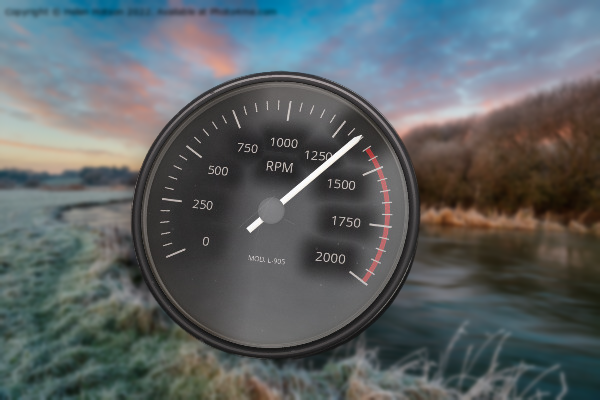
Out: {"value": 1350, "unit": "rpm"}
